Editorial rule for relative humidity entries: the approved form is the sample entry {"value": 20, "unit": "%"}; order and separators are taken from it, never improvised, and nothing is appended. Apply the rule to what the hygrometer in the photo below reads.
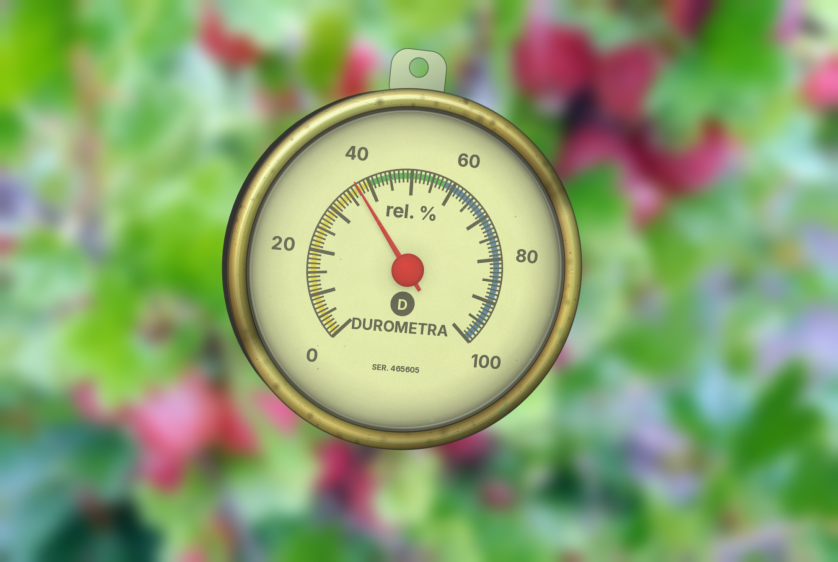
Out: {"value": 37, "unit": "%"}
